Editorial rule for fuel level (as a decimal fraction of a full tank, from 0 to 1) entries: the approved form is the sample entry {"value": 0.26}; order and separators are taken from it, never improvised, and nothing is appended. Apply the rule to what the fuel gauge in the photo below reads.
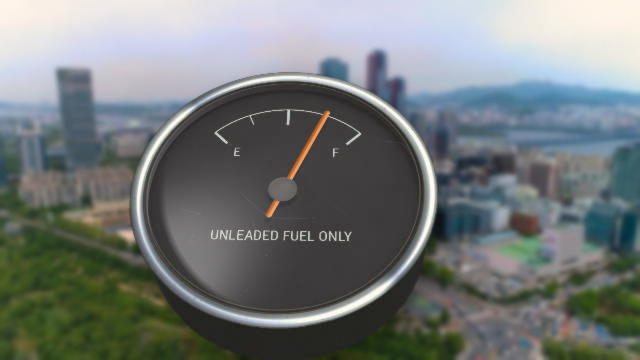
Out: {"value": 0.75}
